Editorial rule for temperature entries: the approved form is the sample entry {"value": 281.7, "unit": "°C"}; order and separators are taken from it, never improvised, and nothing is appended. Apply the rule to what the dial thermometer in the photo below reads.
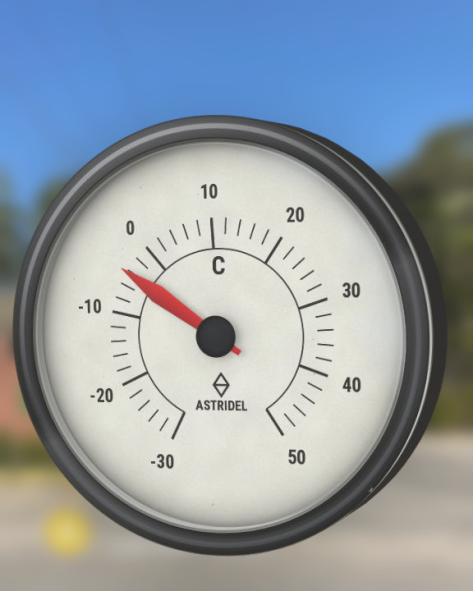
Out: {"value": -4, "unit": "°C"}
